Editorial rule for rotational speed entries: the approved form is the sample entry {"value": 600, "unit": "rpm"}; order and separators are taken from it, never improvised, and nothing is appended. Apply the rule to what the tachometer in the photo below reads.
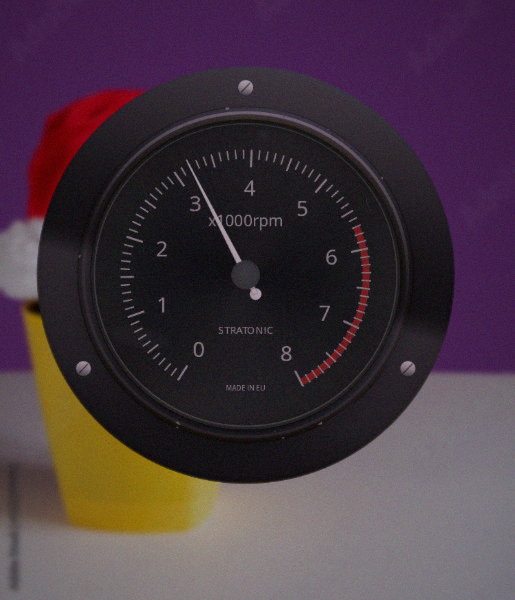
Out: {"value": 3200, "unit": "rpm"}
